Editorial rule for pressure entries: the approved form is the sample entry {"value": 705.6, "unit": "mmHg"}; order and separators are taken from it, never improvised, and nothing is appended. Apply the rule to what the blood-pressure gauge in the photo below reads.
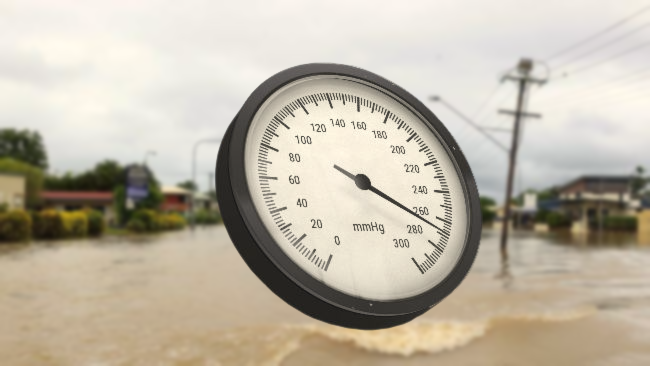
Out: {"value": 270, "unit": "mmHg"}
